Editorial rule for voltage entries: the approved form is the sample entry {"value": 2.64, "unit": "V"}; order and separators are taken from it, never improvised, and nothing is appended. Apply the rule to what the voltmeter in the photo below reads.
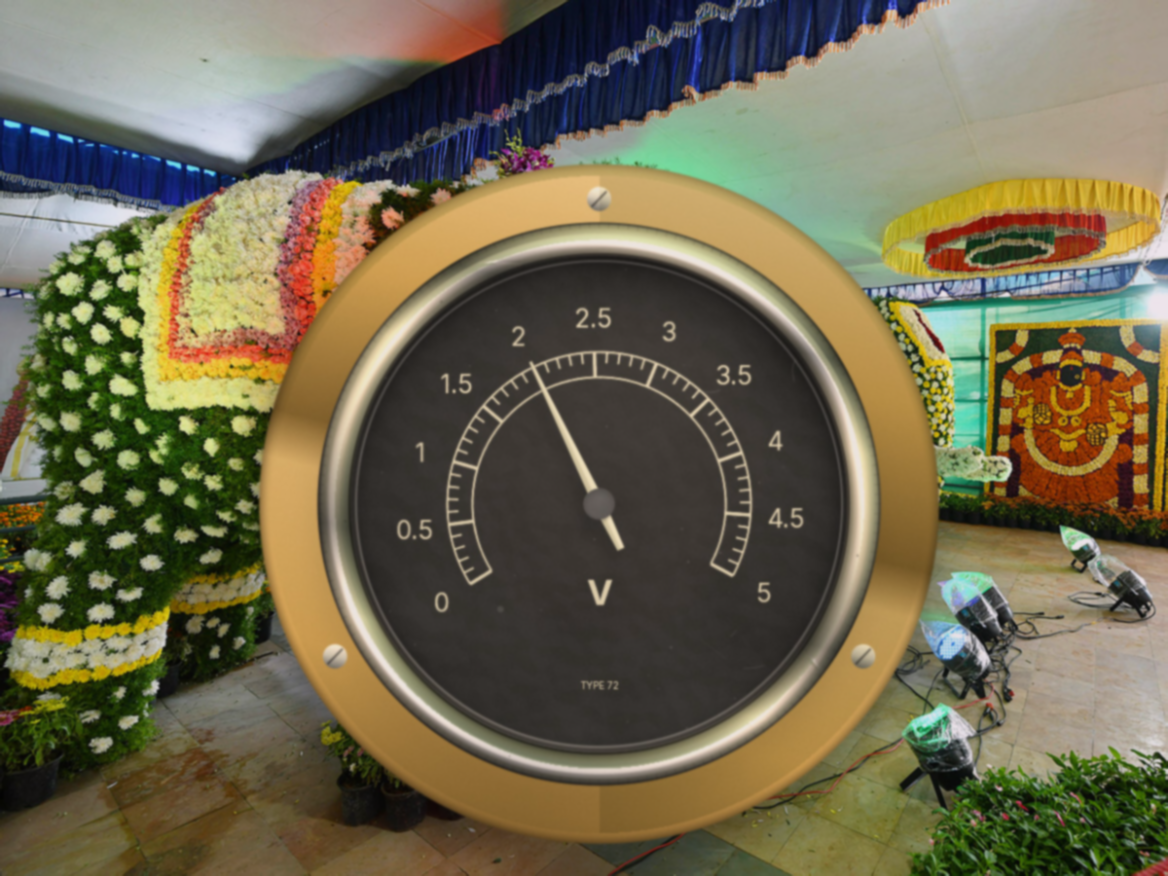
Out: {"value": 2, "unit": "V"}
